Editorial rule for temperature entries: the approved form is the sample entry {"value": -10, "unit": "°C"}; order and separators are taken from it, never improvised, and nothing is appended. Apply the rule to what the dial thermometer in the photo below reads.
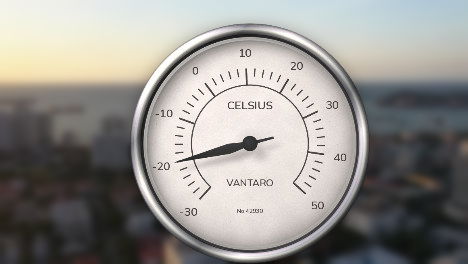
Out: {"value": -20, "unit": "°C"}
